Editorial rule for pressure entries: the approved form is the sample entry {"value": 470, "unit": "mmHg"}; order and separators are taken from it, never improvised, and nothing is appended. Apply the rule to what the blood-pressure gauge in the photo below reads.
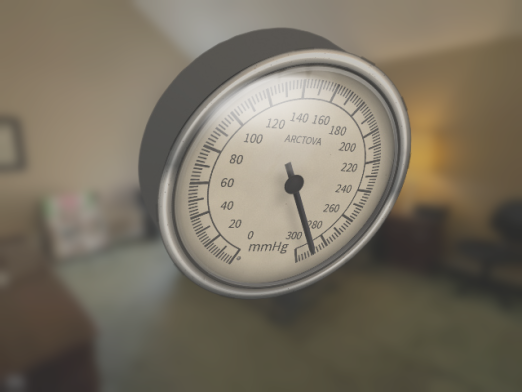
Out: {"value": 290, "unit": "mmHg"}
